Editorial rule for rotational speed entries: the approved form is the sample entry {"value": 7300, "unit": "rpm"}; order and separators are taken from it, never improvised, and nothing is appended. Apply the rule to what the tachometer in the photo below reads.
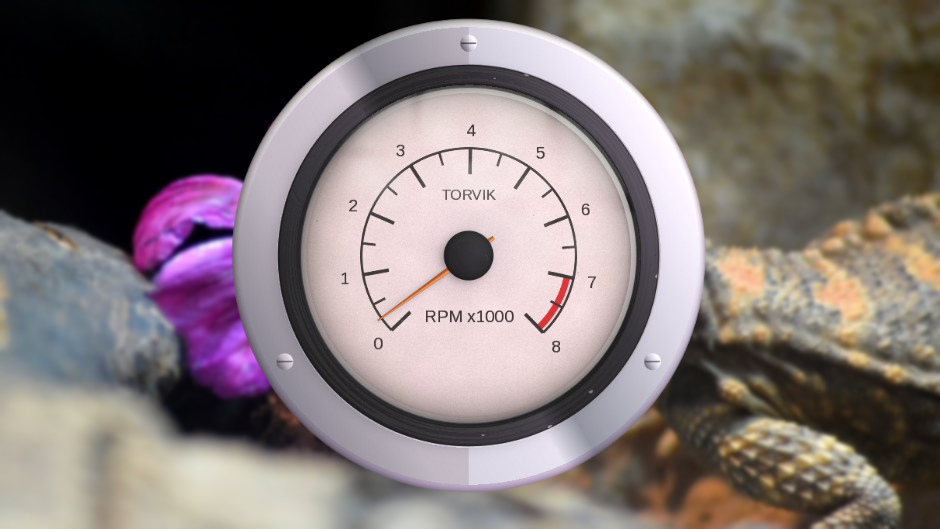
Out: {"value": 250, "unit": "rpm"}
